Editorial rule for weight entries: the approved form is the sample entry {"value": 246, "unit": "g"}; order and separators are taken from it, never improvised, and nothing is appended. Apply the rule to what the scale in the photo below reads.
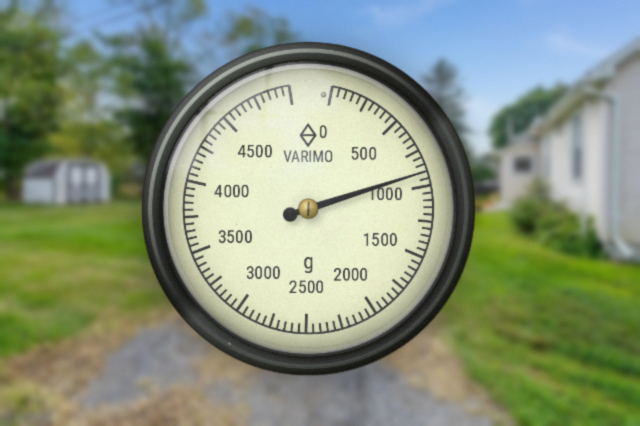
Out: {"value": 900, "unit": "g"}
